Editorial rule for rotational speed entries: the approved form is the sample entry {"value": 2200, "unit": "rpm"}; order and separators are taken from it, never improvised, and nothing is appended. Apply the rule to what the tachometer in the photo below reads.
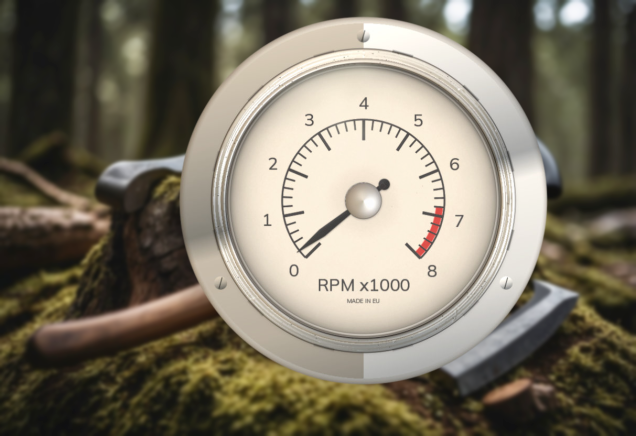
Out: {"value": 200, "unit": "rpm"}
